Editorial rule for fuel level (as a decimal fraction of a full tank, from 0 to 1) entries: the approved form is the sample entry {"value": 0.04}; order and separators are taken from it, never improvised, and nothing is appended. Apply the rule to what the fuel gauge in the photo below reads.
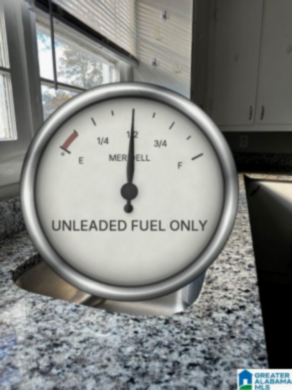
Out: {"value": 0.5}
